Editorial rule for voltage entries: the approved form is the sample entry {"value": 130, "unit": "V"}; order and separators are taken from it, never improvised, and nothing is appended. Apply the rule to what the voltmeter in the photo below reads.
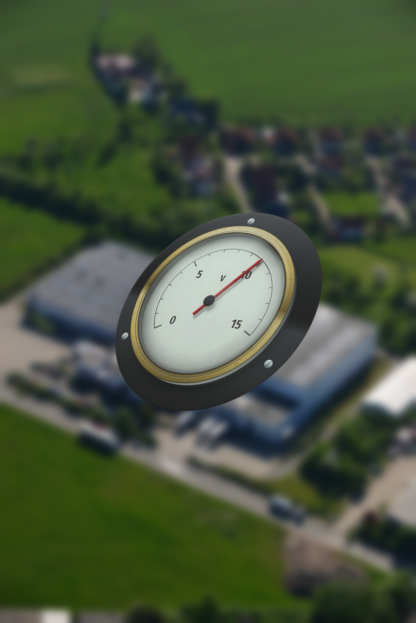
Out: {"value": 10, "unit": "V"}
